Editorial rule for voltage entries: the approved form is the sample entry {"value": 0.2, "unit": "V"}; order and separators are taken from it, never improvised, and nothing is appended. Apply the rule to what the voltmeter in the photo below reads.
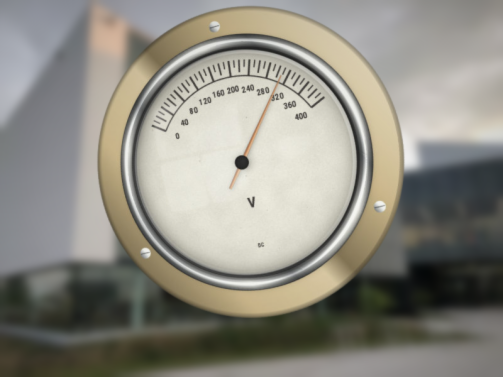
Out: {"value": 310, "unit": "V"}
